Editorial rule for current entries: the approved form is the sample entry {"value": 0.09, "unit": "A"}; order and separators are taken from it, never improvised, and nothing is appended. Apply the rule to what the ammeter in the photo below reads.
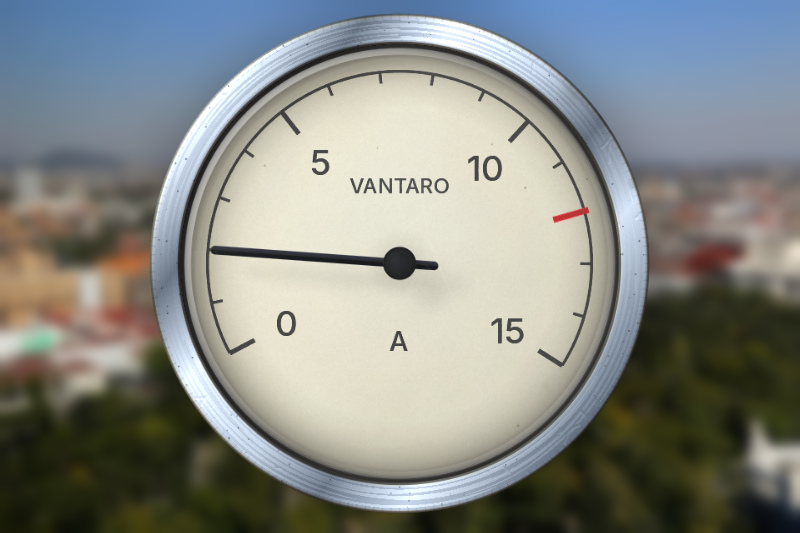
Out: {"value": 2, "unit": "A"}
